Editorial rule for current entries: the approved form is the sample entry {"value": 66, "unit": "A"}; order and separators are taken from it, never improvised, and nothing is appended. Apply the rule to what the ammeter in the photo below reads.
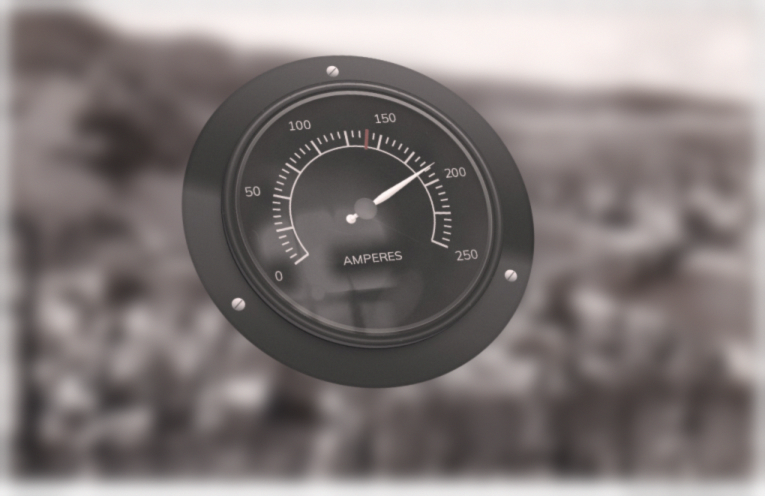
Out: {"value": 190, "unit": "A"}
